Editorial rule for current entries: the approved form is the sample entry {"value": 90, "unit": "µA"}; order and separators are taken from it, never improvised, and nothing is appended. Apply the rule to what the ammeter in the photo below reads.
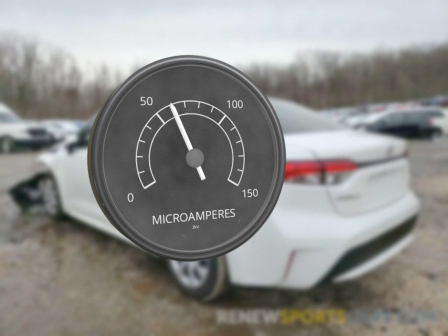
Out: {"value": 60, "unit": "µA"}
